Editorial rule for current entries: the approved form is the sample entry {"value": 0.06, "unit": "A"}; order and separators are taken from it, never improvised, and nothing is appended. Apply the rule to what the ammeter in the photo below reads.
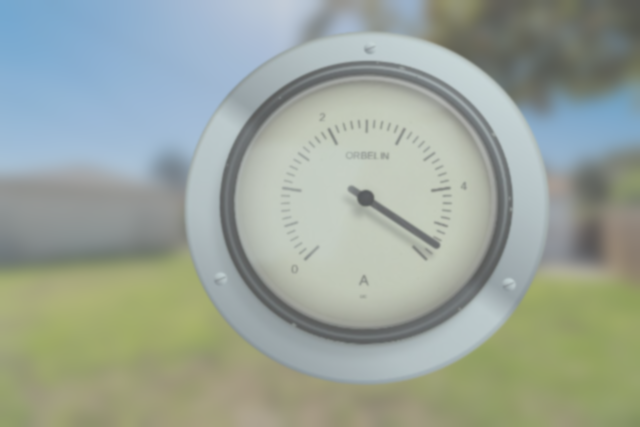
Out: {"value": 4.8, "unit": "A"}
